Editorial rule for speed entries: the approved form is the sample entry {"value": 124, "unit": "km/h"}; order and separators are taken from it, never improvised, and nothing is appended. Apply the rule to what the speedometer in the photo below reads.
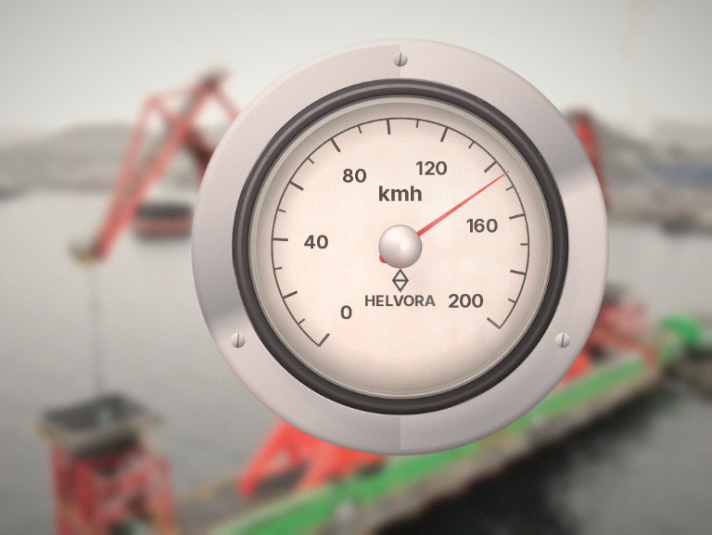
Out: {"value": 145, "unit": "km/h"}
